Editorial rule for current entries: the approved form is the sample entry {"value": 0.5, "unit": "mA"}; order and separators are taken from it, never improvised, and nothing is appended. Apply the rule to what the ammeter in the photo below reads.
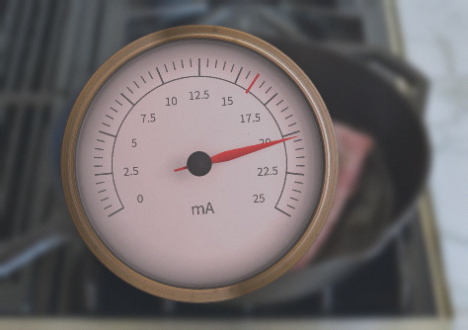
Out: {"value": 20.25, "unit": "mA"}
